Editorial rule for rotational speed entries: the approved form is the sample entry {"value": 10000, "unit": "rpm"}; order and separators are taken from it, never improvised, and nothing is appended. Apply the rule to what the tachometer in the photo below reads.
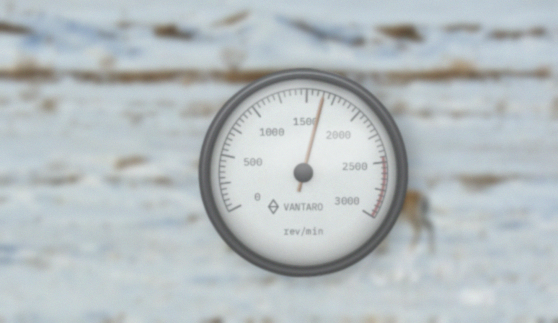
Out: {"value": 1650, "unit": "rpm"}
